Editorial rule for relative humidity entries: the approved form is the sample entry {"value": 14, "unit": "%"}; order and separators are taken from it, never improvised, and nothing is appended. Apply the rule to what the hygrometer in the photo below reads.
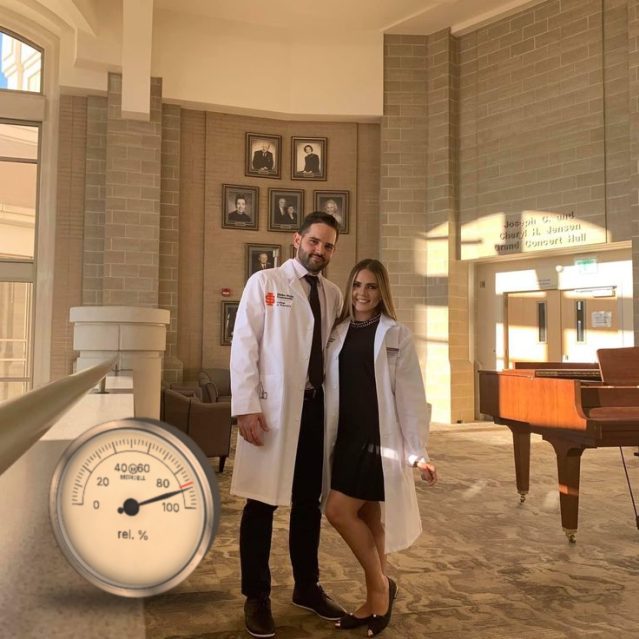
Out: {"value": 90, "unit": "%"}
